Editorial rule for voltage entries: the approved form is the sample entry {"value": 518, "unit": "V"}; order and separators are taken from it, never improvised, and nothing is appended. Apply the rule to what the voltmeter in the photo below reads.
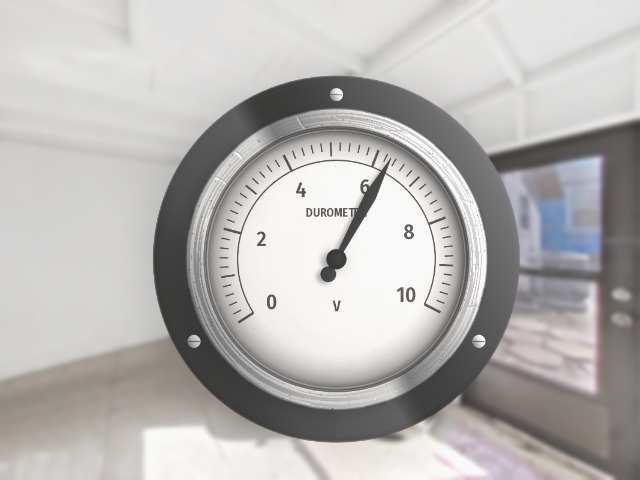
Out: {"value": 6.3, "unit": "V"}
